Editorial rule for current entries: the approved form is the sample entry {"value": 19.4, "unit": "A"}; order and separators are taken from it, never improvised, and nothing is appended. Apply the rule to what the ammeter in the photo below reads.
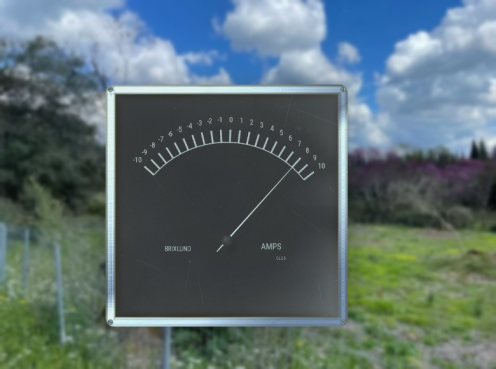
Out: {"value": 8, "unit": "A"}
